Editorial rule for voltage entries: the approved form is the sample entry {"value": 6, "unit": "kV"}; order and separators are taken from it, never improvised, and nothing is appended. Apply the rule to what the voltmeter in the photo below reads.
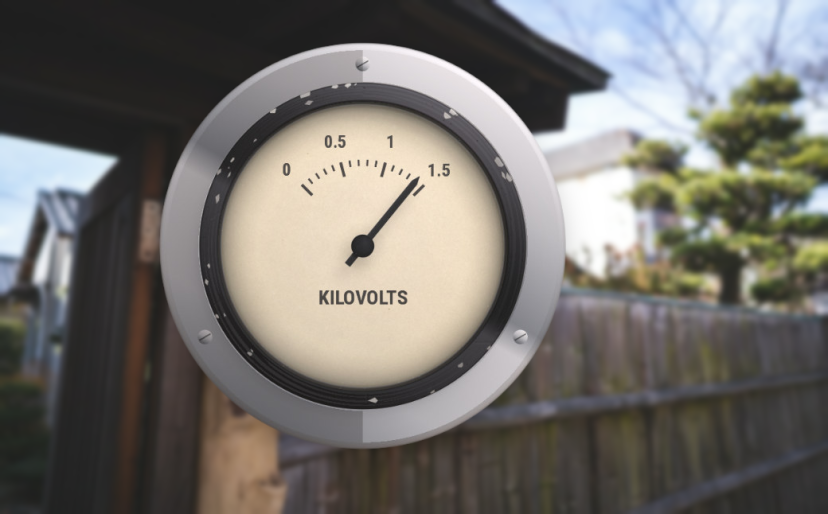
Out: {"value": 1.4, "unit": "kV"}
